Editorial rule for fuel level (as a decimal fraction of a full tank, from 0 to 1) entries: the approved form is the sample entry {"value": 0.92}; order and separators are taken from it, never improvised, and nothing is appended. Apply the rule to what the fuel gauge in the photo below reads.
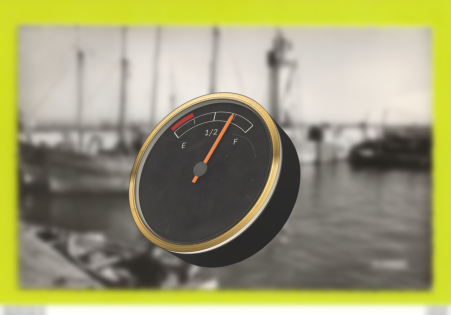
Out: {"value": 0.75}
